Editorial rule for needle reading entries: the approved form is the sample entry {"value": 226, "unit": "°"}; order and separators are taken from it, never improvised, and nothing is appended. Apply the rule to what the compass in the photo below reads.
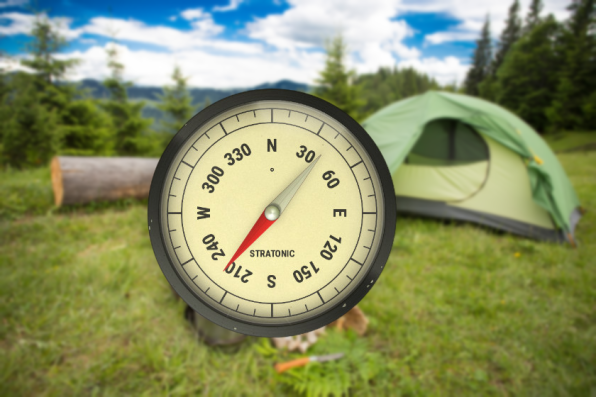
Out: {"value": 220, "unit": "°"}
